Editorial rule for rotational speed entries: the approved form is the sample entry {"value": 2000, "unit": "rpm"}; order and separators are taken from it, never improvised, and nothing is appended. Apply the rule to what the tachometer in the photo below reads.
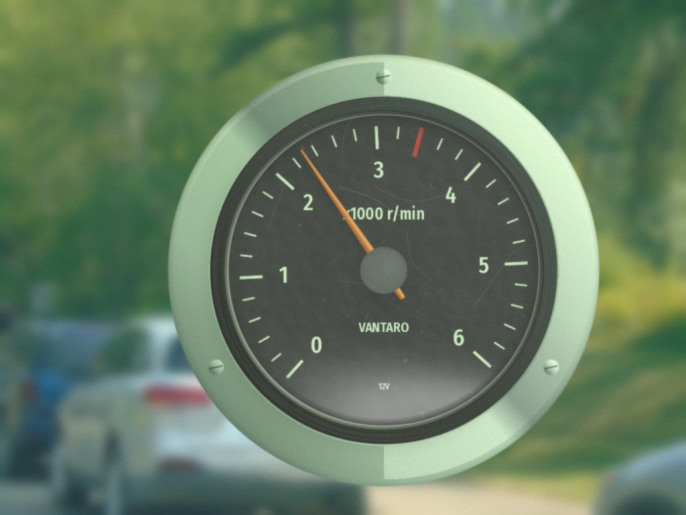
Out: {"value": 2300, "unit": "rpm"}
